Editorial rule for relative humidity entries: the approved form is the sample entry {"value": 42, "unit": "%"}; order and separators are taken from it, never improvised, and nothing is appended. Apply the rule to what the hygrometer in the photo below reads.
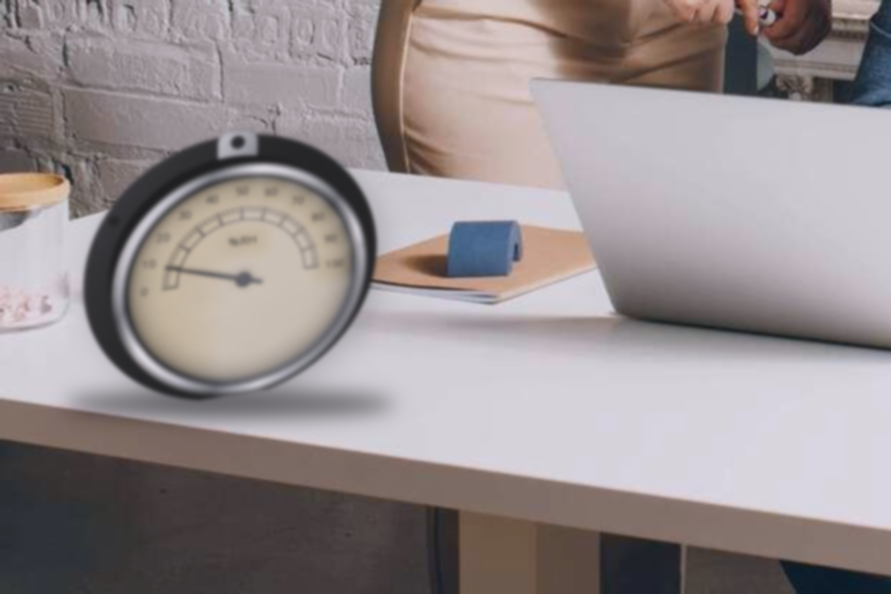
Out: {"value": 10, "unit": "%"}
